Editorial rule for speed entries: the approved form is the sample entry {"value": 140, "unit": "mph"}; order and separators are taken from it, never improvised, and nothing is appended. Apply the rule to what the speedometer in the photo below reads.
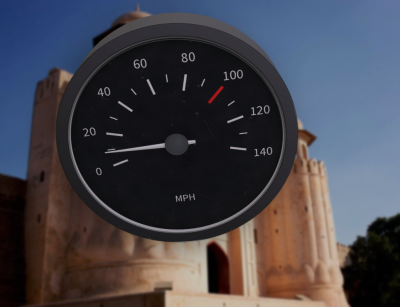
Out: {"value": 10, "unit": "mph"}
